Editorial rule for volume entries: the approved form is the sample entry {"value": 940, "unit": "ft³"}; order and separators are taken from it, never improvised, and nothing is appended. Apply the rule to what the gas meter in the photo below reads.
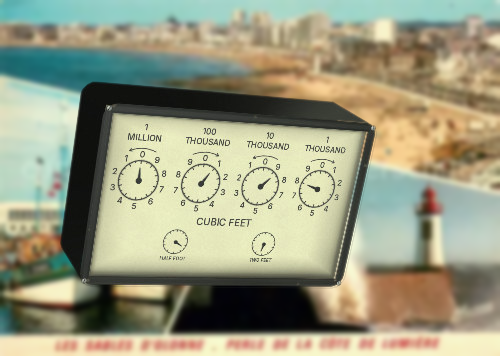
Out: {"value": 8800, "unit": "ft³"}
